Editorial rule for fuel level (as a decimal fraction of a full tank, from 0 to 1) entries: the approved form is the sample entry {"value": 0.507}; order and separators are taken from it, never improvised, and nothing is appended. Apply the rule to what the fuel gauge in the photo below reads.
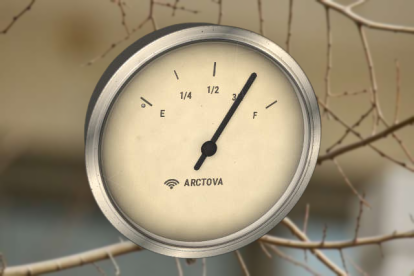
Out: {"value": 0.75}
